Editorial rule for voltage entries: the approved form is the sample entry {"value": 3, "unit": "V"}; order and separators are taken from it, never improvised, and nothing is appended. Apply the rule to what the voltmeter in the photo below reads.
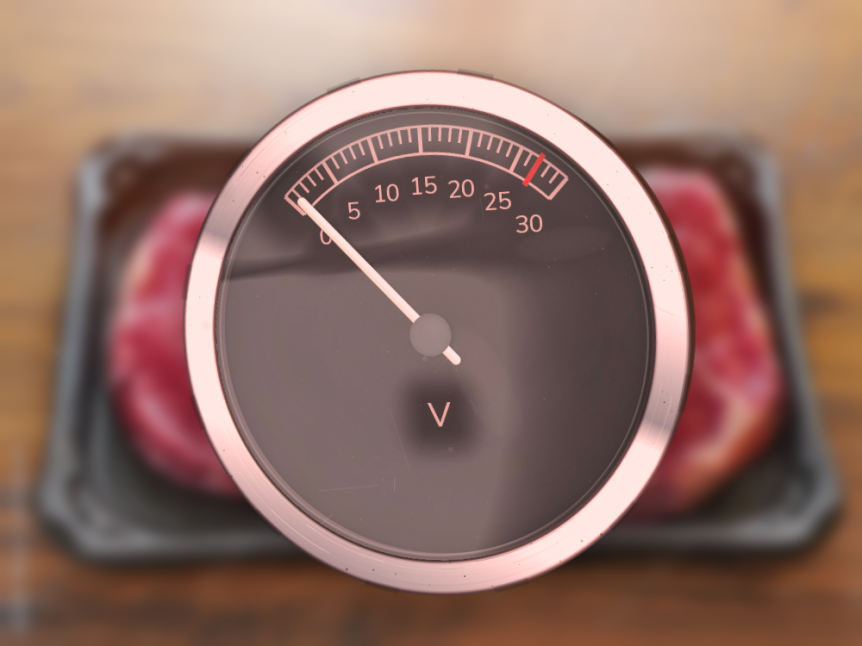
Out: {"value": 1, "unit": "V"}
